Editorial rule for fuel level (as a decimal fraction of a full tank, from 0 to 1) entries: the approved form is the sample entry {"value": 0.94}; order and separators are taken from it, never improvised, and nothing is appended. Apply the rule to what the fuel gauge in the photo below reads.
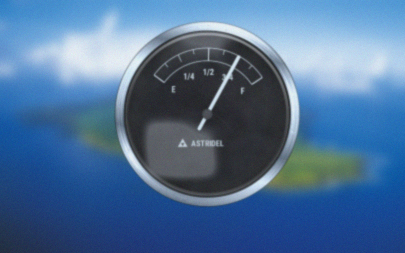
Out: {"value": 0.75}
